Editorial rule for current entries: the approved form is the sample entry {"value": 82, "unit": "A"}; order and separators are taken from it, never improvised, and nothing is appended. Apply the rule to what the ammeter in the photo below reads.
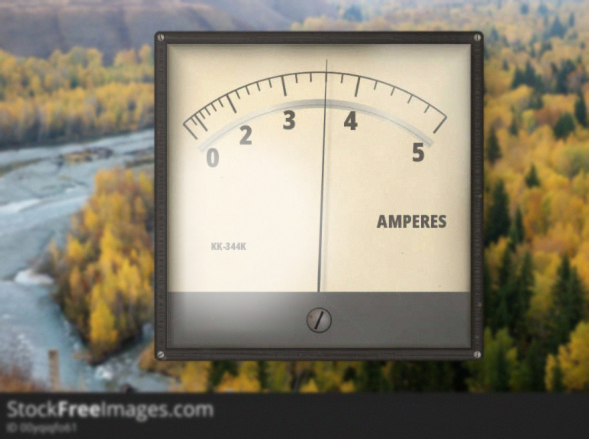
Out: {"value": 3.6, "unit": "A"}
